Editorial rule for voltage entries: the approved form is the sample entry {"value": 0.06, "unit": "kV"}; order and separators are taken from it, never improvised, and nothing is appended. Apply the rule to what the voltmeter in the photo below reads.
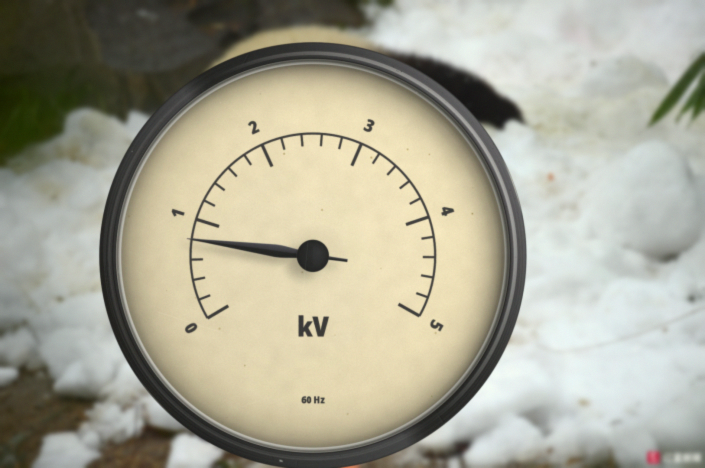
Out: {"value": 0.8, "unit": "kV"}
